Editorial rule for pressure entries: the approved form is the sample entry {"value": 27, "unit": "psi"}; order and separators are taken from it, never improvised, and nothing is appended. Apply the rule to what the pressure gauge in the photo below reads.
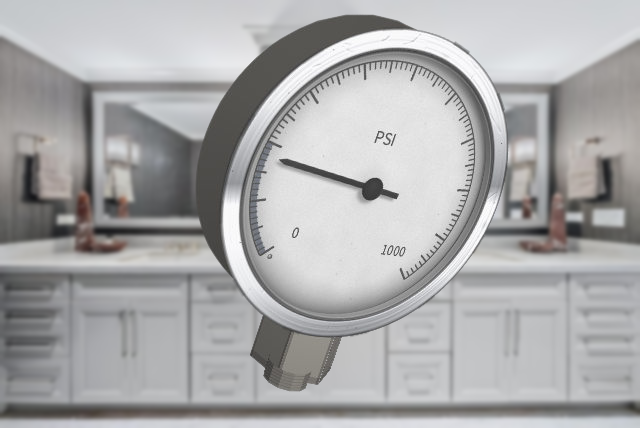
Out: {"value": 180, "unit": "psi"}
